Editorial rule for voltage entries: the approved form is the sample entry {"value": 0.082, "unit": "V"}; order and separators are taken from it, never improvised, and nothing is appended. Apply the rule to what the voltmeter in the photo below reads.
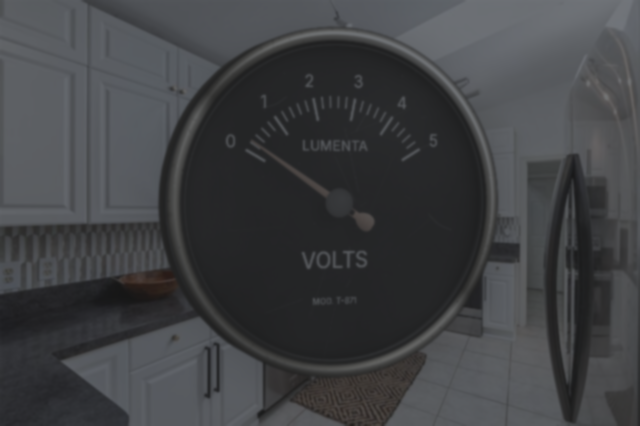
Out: {"value": 0.2, "unit": "V"}
